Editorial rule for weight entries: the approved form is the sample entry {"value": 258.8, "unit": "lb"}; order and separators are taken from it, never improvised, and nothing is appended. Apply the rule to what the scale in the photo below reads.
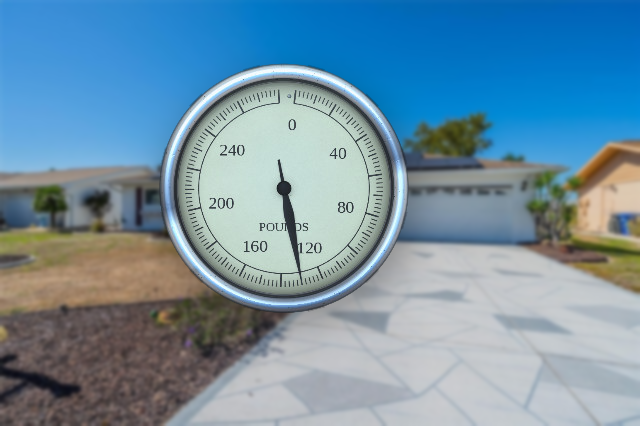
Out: {"value": 130, "unit": "lb"}
